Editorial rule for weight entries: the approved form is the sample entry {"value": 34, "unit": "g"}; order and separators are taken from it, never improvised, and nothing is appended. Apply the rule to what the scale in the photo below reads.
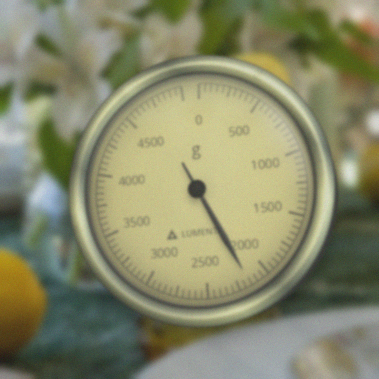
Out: {"value": 2150, "unit": "g"}
